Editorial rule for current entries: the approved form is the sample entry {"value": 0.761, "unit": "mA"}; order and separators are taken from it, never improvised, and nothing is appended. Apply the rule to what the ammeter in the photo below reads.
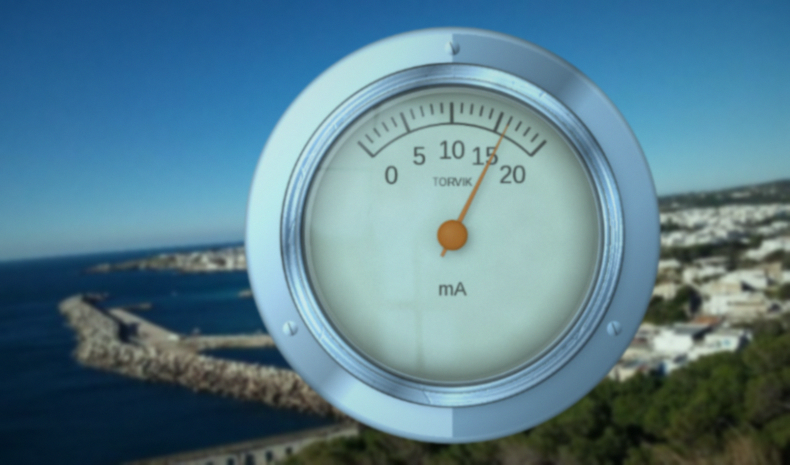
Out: {"value": 16, "unit": "mA"}
